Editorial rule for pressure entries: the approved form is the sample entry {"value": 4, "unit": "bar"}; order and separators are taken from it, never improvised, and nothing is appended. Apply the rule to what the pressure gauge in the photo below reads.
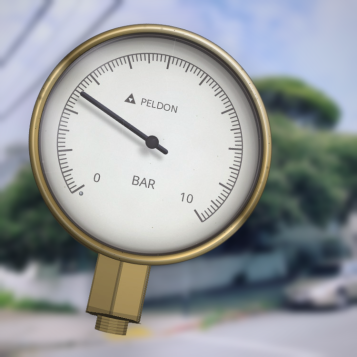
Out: {"value": 2.5, "unit": "bar"}
